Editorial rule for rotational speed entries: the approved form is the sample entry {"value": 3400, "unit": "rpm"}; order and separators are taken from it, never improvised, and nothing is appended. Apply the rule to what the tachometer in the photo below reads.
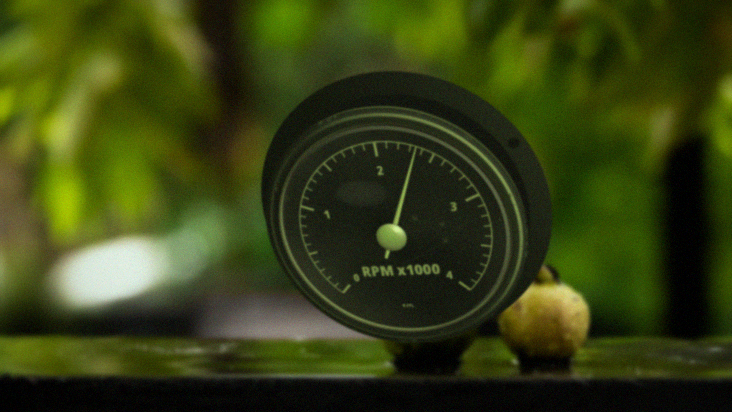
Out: {"value": 2350, "unit": "rpm"}
